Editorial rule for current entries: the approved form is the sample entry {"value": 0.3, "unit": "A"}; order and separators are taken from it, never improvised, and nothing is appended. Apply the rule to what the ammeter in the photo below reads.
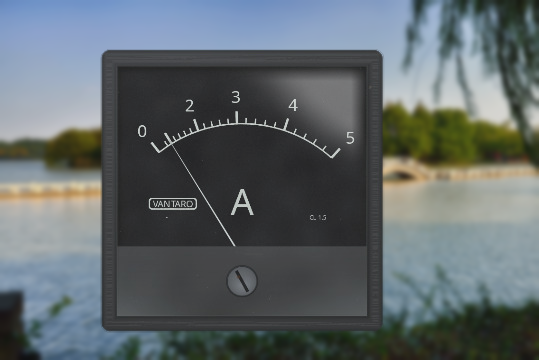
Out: {"value": 1, "unit": "A"}
